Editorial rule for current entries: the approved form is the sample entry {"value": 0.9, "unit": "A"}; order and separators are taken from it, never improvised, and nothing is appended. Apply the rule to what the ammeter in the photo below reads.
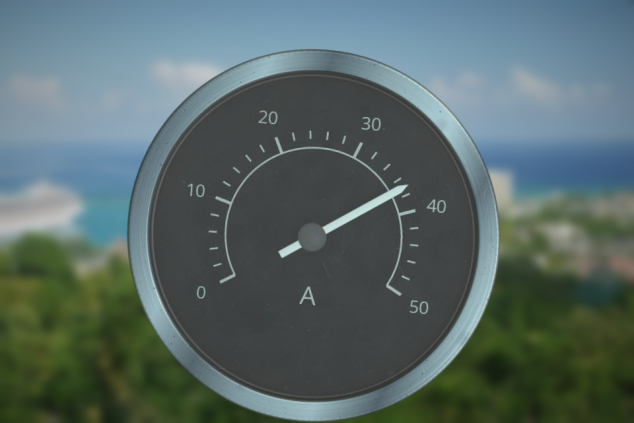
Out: {"value": 37, "unit": "A"}
